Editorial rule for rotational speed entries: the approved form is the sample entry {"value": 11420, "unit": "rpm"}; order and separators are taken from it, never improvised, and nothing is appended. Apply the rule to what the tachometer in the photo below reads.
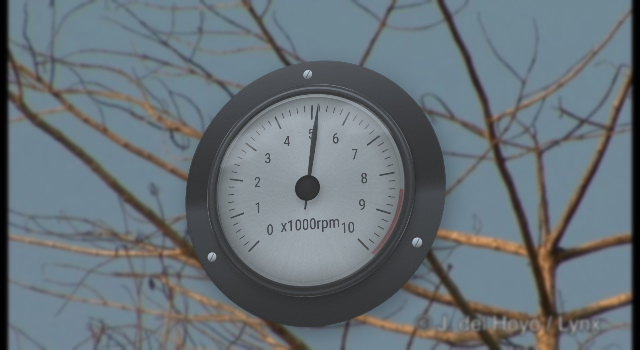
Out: {"value": 5200, "unit": "rpm"}
